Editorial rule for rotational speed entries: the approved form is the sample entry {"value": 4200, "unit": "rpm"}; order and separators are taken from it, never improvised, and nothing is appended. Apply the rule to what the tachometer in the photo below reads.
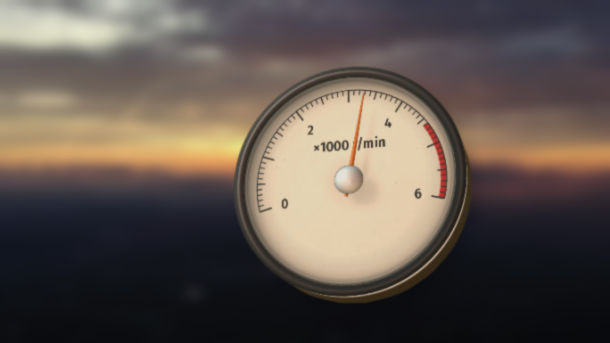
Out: {"value": 3300, "unit": "rpm"}
